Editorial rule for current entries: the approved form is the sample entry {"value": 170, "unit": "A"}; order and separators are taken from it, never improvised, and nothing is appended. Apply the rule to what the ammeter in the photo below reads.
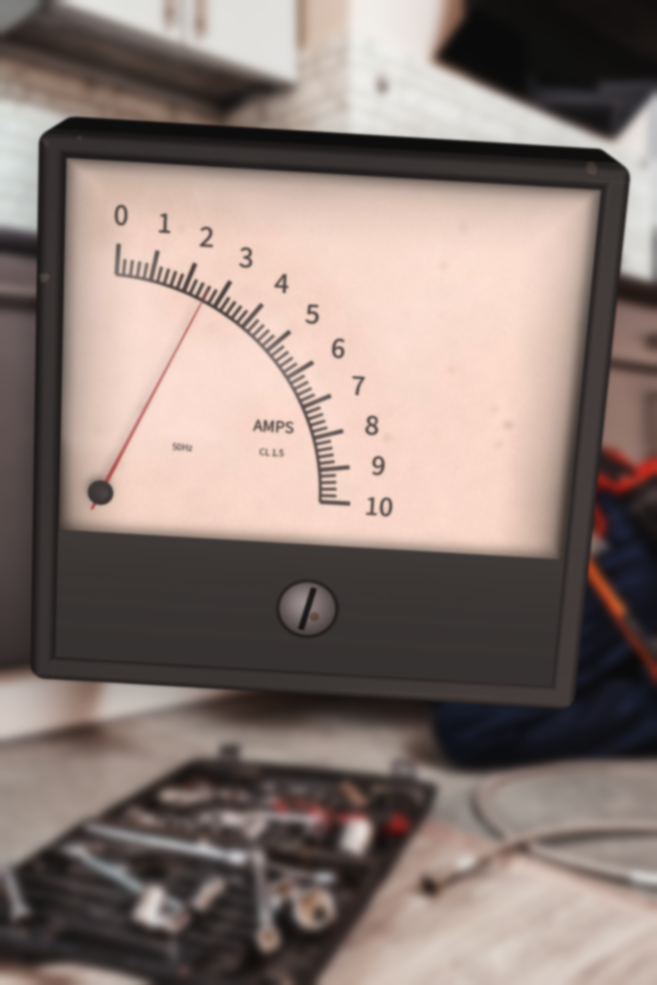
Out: {"value": 2.6, "unit": "A"}
